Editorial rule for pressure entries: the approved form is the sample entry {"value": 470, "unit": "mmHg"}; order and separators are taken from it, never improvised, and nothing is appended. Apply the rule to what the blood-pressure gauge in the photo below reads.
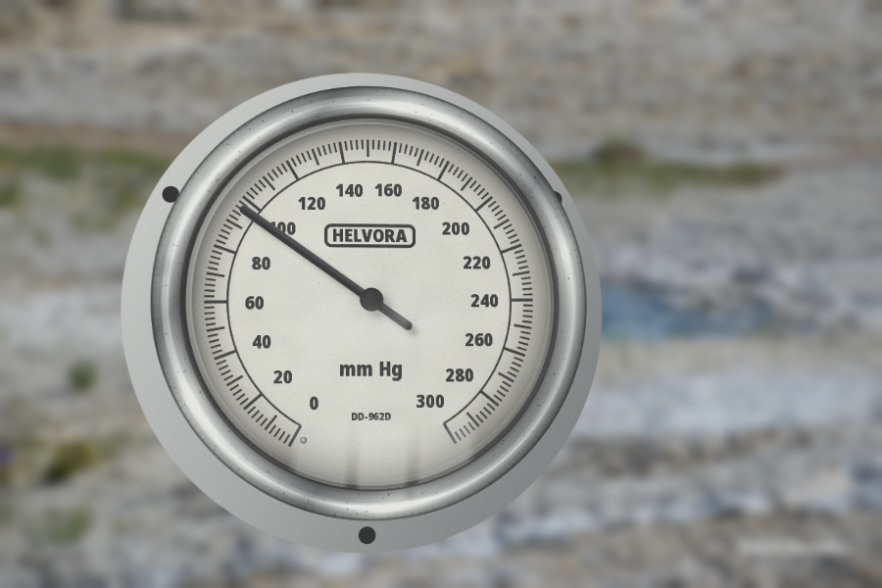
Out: {"value": 96, "unit": "mmHg"}
